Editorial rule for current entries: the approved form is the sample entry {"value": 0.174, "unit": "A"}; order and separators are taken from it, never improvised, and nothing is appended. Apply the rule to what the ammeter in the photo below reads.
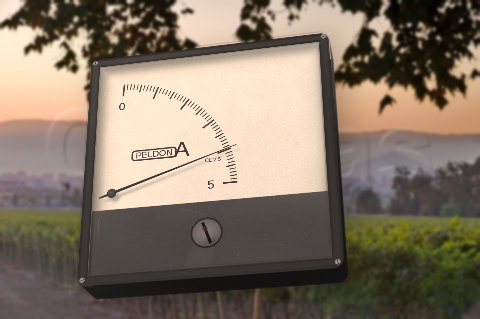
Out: {"value": 4, "unit": "A"}
